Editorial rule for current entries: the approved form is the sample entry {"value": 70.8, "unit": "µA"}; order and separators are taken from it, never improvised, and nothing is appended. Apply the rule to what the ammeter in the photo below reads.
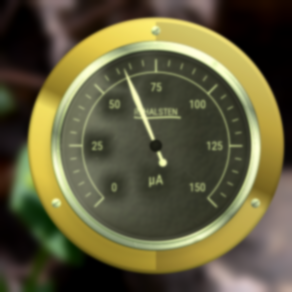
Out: {"value": 62.5, "unit": "µA"}
